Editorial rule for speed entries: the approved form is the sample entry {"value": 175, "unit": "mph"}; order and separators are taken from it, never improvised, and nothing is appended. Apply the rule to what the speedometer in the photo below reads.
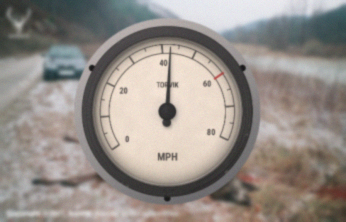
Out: {"value": 42.5, "unit": "mph"}
